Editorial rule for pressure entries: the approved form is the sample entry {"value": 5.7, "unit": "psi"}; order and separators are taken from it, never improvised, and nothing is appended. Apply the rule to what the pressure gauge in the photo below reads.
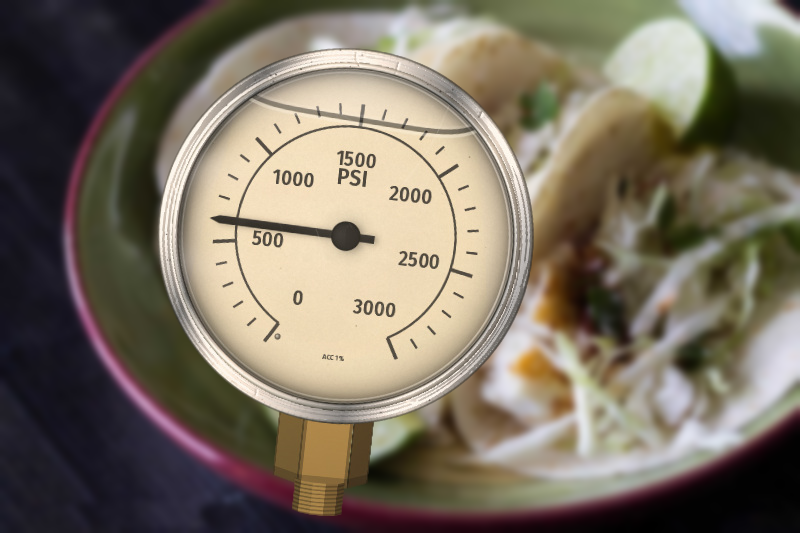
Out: {"value": 600, "unit": "psi"}
